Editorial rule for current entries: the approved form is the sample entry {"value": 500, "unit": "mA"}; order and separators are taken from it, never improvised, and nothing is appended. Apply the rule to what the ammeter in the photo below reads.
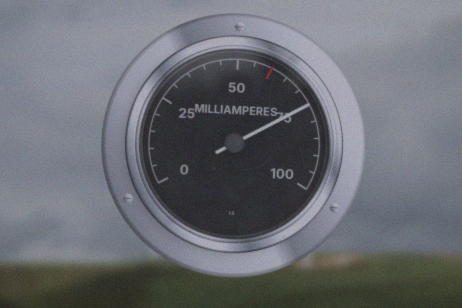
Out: {"value": 75, "unit": "mA"}
